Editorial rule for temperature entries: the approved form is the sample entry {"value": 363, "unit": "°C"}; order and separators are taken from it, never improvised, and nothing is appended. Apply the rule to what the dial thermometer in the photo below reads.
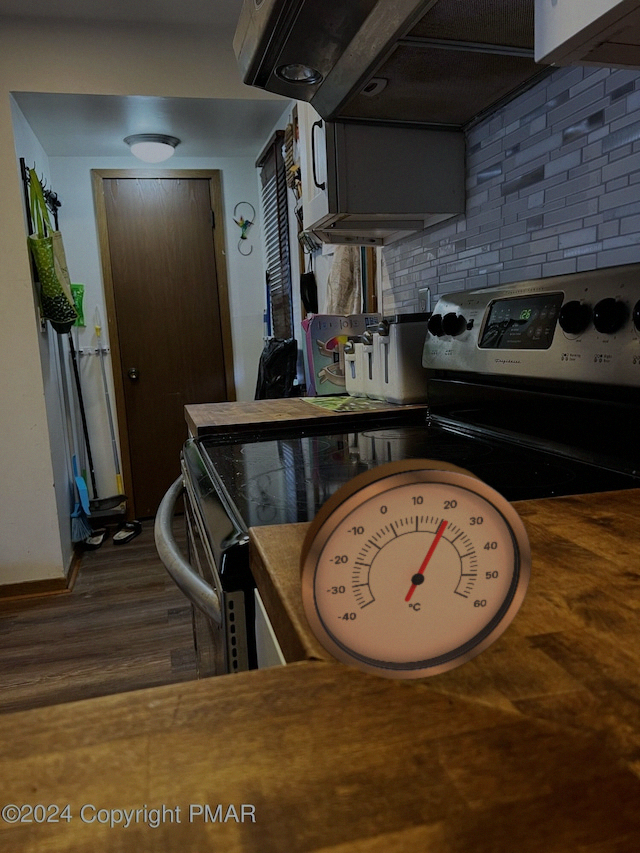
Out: {"value": 20, "unit": "°C"}
